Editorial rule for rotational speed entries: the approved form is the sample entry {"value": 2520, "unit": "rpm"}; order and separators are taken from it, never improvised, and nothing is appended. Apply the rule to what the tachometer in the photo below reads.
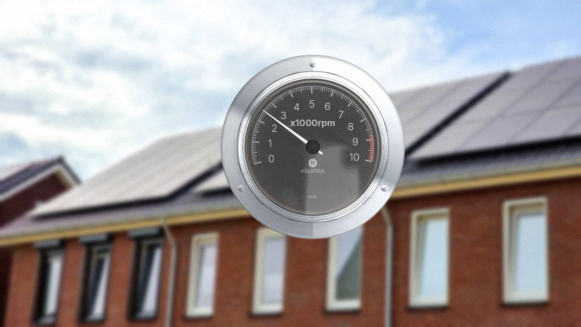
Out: {"value": 2500, "unit": "rpm"}
